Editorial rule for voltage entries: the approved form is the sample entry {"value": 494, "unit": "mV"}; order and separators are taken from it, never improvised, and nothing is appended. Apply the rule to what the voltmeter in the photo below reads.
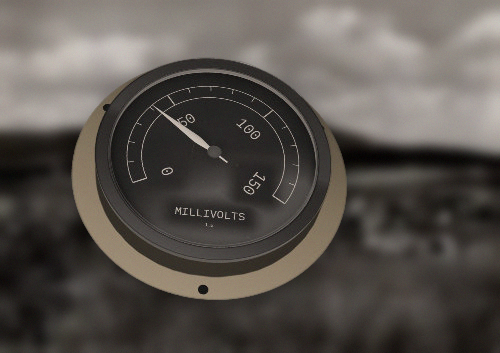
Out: {"value": 40, "unit": "mV"}
